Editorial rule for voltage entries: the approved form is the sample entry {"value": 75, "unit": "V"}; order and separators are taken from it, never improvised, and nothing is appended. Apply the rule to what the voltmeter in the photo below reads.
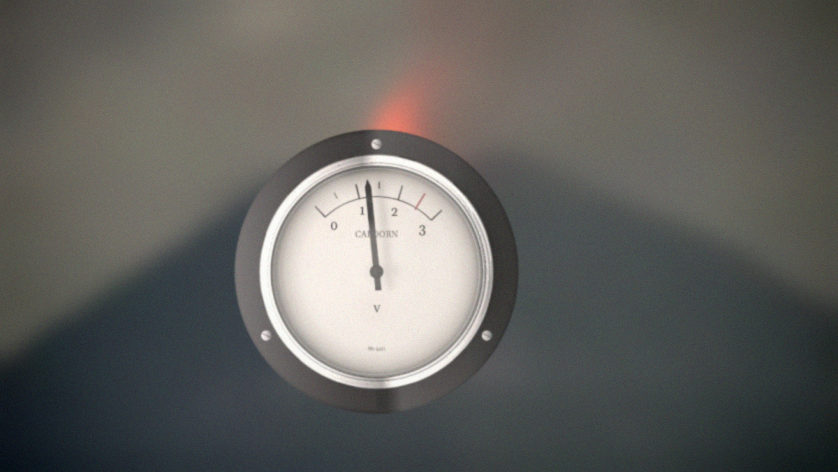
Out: {"value": 1.25, "unit": "V"}
